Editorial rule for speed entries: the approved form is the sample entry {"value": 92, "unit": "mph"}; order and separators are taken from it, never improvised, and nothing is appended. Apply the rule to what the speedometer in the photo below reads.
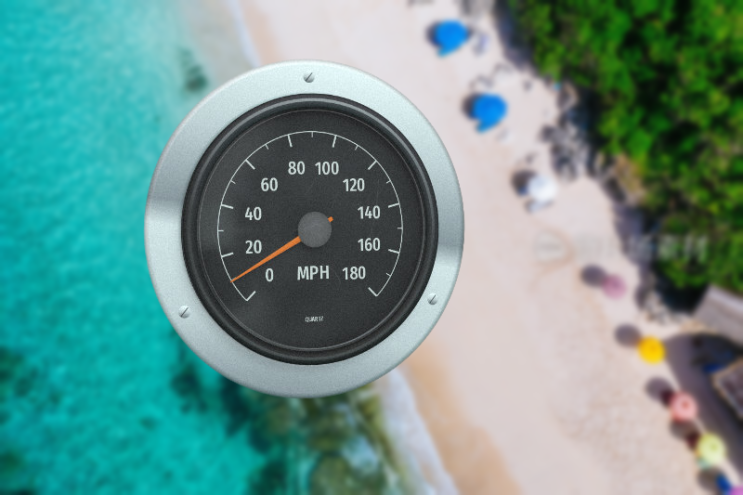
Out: {"value": 10, "unit": "mph"}
